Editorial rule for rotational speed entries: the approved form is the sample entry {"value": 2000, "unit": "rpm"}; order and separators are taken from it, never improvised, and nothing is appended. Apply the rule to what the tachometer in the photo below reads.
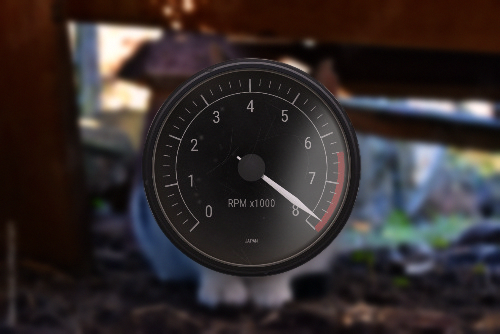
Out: {"value": 7800, "unit": "rpm"}
